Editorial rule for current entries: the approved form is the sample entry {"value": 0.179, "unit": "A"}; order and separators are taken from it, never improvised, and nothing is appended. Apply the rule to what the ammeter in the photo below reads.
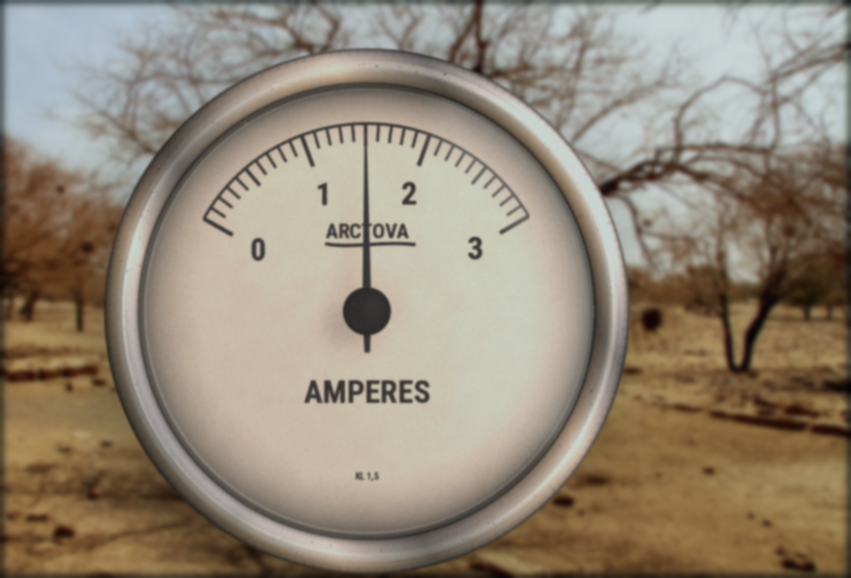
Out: {"value": 1.5, "unit": "A"}
